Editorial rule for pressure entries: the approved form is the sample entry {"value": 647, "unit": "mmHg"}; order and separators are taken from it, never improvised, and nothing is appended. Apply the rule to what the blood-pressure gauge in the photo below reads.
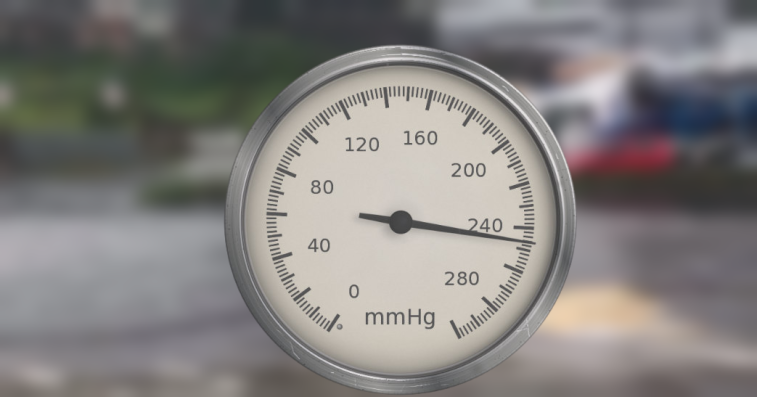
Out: {"value": 246, "unit": "mmHg"}
